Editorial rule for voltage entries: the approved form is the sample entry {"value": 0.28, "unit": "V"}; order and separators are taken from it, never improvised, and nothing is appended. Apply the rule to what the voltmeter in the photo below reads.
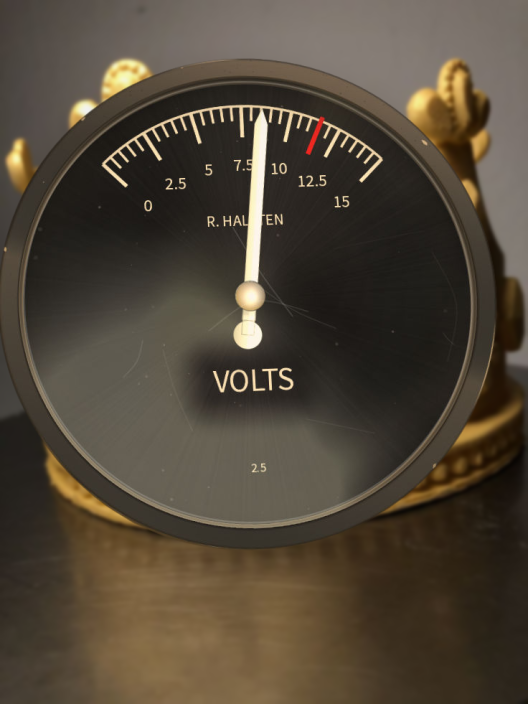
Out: {"value": 8.5, "unit": "V"}
